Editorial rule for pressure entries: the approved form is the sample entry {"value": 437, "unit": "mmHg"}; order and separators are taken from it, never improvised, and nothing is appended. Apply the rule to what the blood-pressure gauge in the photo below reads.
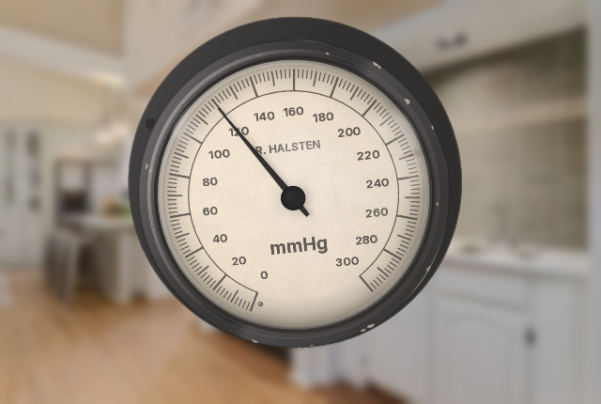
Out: {"value": 120, "unit": "mmHg"}
